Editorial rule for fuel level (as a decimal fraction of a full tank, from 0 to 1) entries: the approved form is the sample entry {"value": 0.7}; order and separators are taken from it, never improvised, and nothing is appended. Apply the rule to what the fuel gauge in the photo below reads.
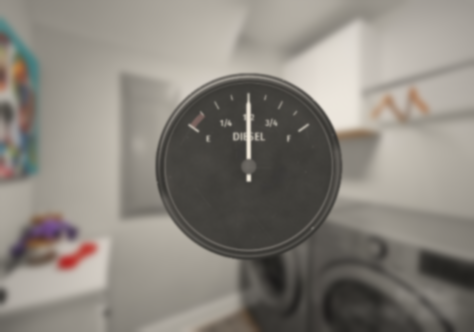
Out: {"value": 0.5}
